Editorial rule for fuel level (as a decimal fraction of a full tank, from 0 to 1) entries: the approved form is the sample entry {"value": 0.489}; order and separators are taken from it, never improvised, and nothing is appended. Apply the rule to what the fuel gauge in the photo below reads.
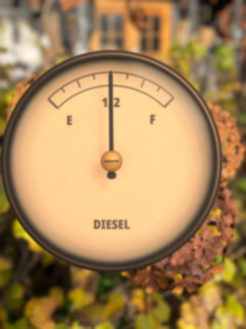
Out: {"value": 0.5}
